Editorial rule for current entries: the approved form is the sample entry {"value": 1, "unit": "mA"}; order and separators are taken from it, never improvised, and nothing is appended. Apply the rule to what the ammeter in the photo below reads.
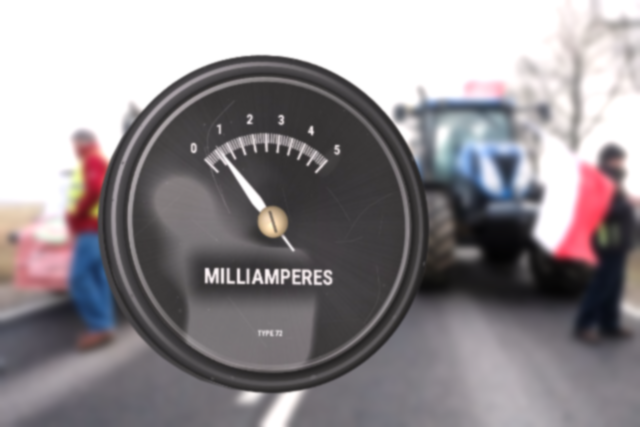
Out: {"value": 0.5, "unit": "mA"}
